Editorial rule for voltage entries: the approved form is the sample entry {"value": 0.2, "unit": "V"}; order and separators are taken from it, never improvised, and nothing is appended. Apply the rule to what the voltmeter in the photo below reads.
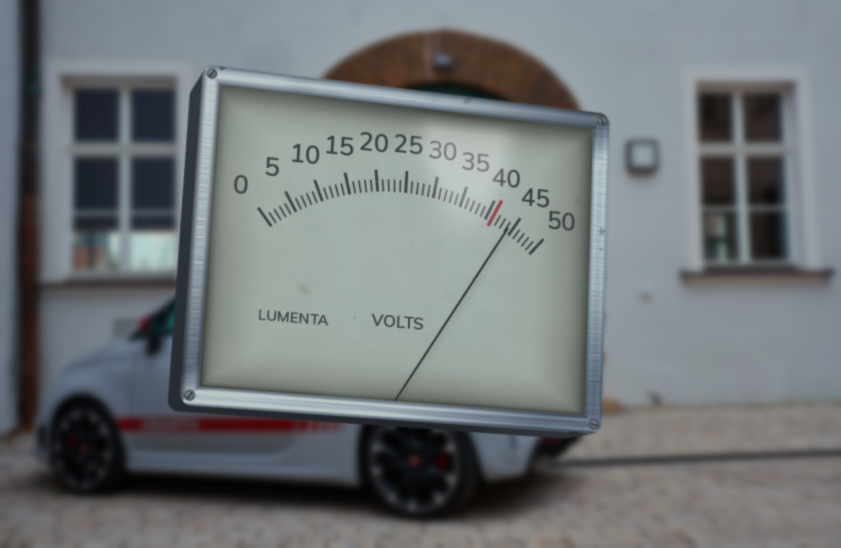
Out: {"value": 44, "unit": "V"}
